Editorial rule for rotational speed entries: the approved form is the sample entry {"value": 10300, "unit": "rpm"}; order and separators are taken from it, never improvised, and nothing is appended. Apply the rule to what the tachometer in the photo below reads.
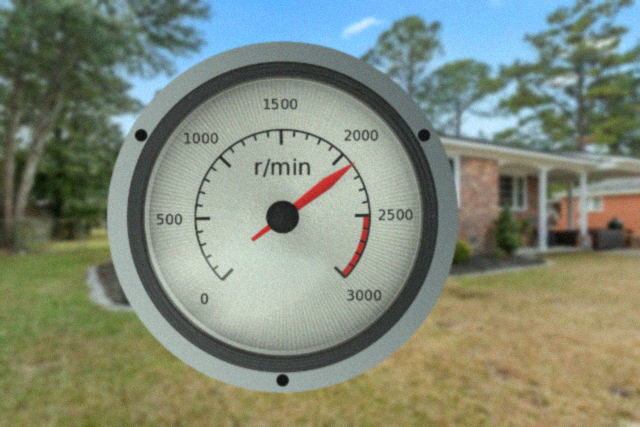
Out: {"value": 2100, "unit": "rpm"}
